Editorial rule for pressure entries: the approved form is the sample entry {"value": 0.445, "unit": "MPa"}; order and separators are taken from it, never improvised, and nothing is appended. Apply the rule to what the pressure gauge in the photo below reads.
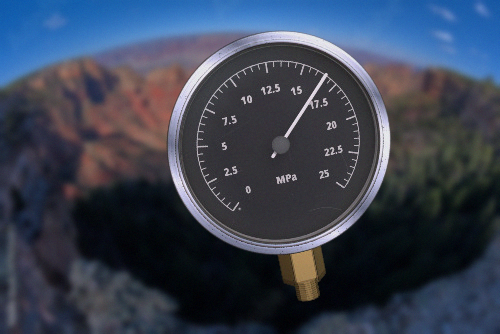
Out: {"value": 16.5, "unit": "MPa"}
